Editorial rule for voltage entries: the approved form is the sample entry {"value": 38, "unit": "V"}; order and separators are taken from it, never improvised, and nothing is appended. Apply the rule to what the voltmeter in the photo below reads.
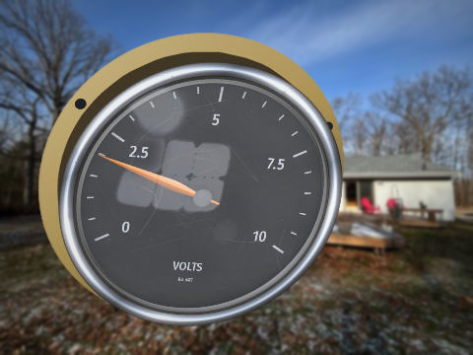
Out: {"value": 2, "unit": "V"}
